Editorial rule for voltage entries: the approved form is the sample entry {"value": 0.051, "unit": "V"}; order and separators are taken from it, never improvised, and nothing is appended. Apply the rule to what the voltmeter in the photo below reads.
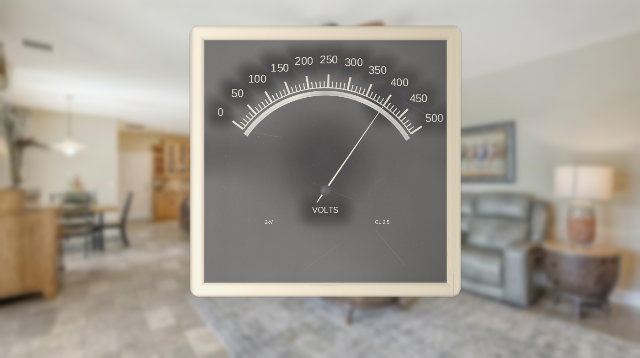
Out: {"value": 400, "unit": "V"}
